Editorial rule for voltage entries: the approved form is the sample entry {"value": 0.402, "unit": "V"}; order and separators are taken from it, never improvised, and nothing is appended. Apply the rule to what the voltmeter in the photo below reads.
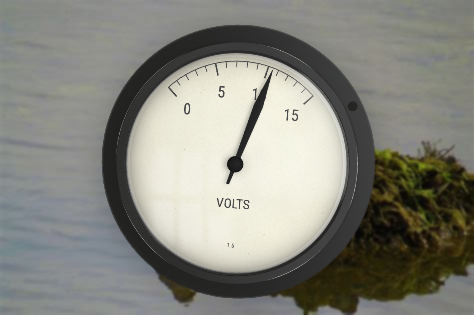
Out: {"value": 10.5, "unit": "V"}
